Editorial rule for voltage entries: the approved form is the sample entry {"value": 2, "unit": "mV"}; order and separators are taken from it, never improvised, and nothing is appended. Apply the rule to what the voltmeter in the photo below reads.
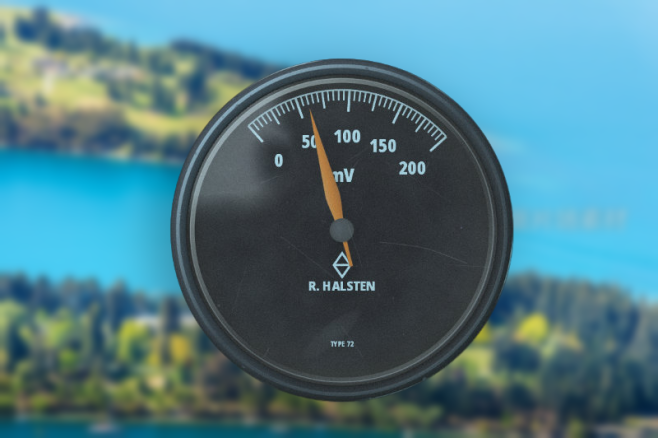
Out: {"value": 60, "unit": "mV"}
